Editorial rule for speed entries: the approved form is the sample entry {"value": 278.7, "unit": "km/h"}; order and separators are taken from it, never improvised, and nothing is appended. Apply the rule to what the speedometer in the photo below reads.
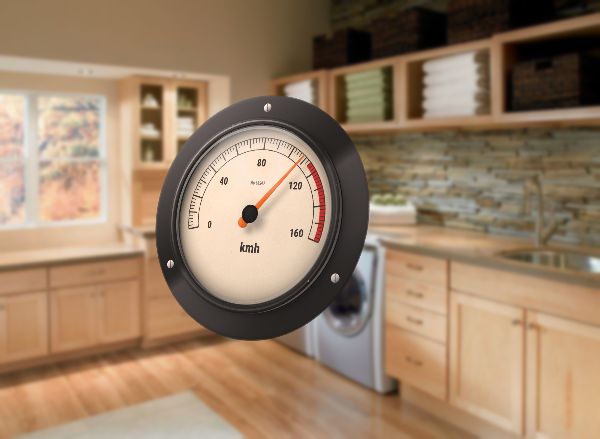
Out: {"value": 110, "unit": "km/h"}
